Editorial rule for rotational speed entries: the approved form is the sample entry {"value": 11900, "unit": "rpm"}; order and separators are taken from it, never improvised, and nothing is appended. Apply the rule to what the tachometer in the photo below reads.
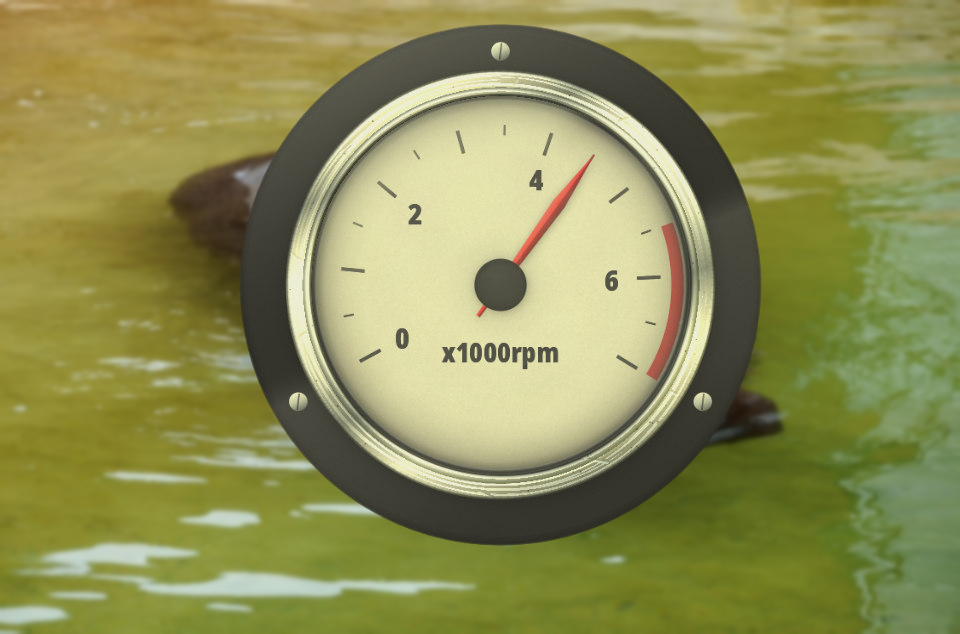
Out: {"value": 4500, "unit": "rpm"}
